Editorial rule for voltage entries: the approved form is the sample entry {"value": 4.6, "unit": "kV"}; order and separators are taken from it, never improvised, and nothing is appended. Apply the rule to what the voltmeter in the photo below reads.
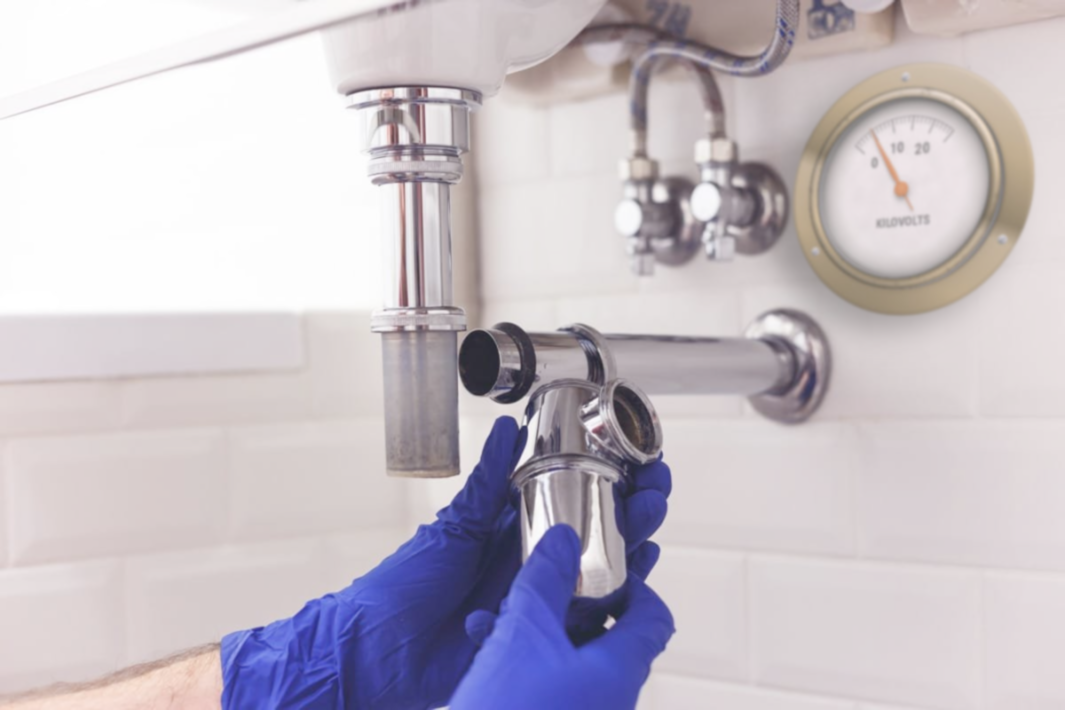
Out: {"value": 5, "unit": "kV"}
